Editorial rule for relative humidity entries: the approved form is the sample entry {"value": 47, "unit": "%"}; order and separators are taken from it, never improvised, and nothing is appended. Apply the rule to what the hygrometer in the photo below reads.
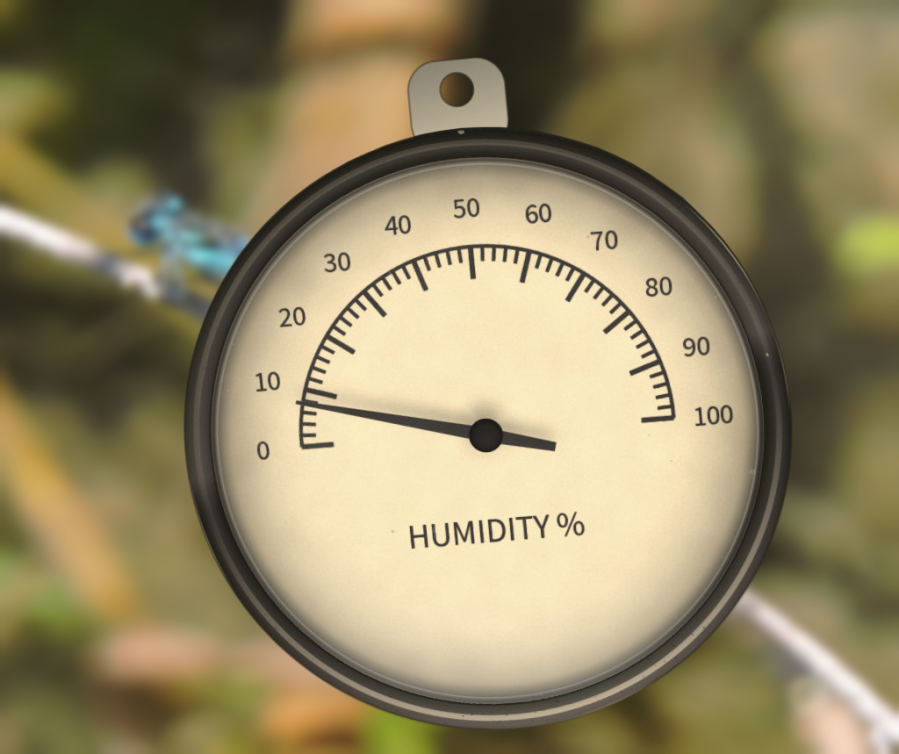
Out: {"value": 8, "unit": "%"}
